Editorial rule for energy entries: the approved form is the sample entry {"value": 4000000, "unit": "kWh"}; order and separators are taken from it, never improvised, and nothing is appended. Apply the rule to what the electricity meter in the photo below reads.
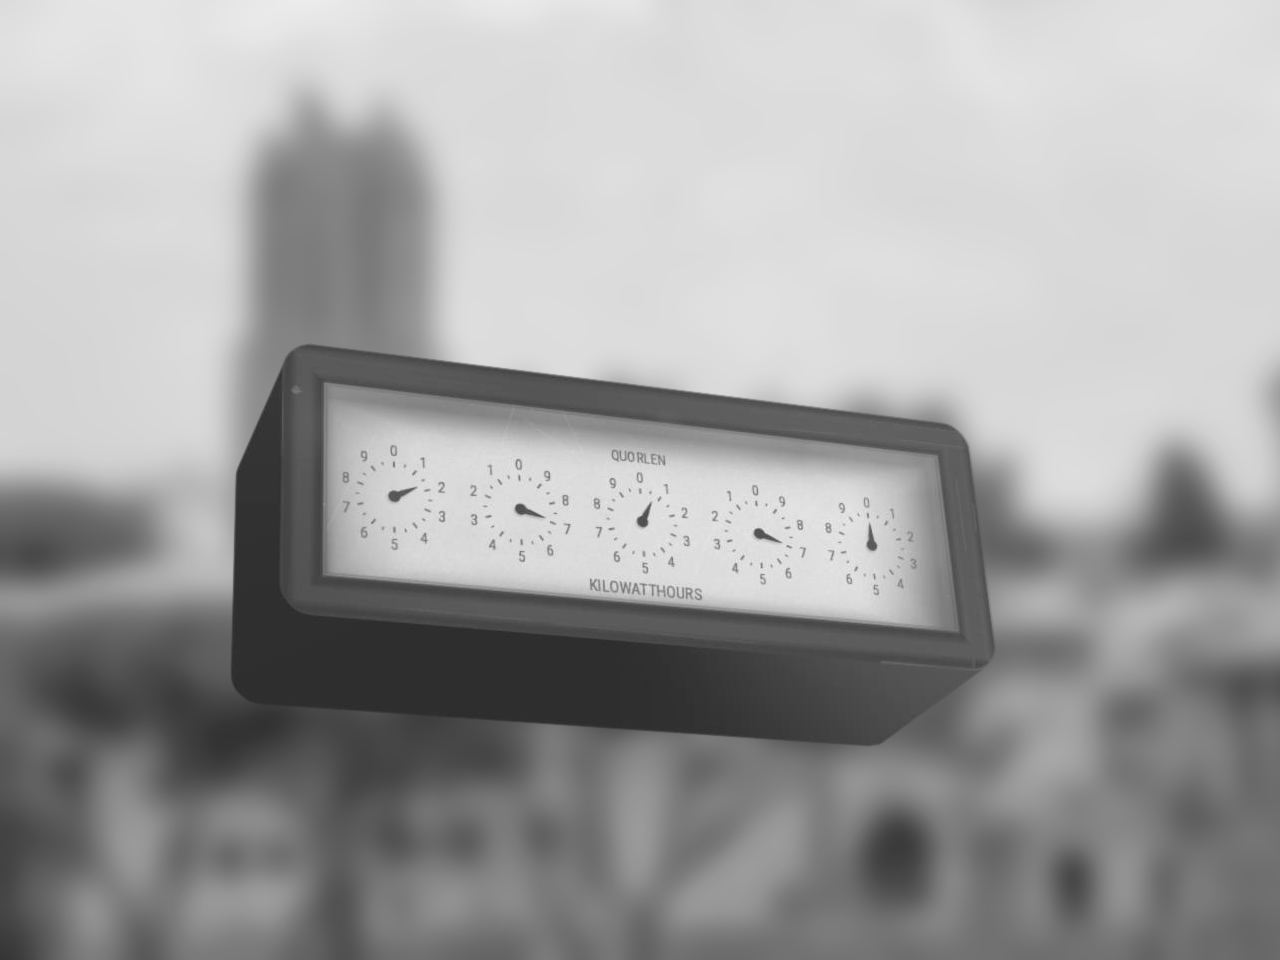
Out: {"value": 17070, "unit": "kWh"}
